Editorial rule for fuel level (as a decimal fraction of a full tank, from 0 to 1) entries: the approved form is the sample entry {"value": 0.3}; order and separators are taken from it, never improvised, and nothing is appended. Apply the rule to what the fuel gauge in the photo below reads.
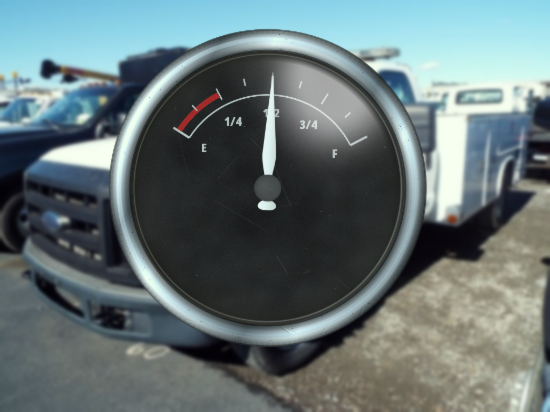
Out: {"value": 0.5}
